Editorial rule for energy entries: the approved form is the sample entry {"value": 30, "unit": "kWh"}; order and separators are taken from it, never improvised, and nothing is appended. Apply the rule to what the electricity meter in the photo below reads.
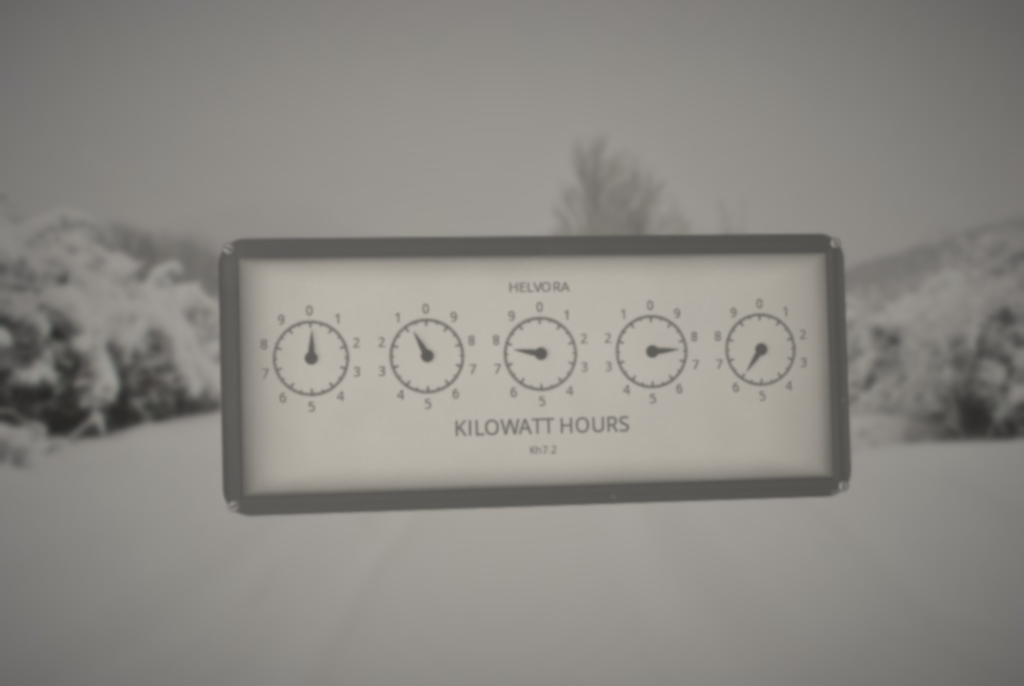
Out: {"value": 776, "unit": "kWh"}
